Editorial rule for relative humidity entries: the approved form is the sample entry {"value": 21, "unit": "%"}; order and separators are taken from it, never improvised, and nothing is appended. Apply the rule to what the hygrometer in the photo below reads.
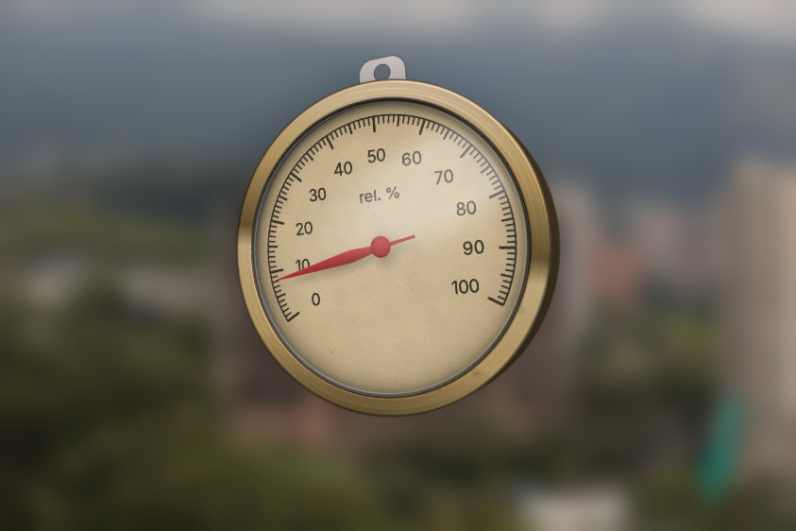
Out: {"value": 8, "unit": "%"}
